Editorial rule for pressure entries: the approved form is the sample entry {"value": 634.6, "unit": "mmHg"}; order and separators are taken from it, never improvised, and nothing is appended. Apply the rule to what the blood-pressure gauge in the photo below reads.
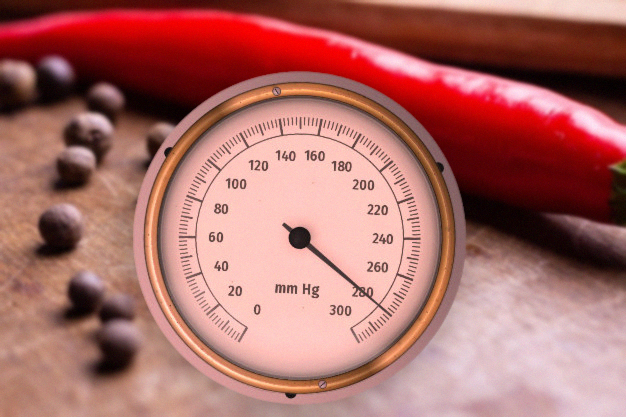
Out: {"value": 280, "unit": "mmHg"}
